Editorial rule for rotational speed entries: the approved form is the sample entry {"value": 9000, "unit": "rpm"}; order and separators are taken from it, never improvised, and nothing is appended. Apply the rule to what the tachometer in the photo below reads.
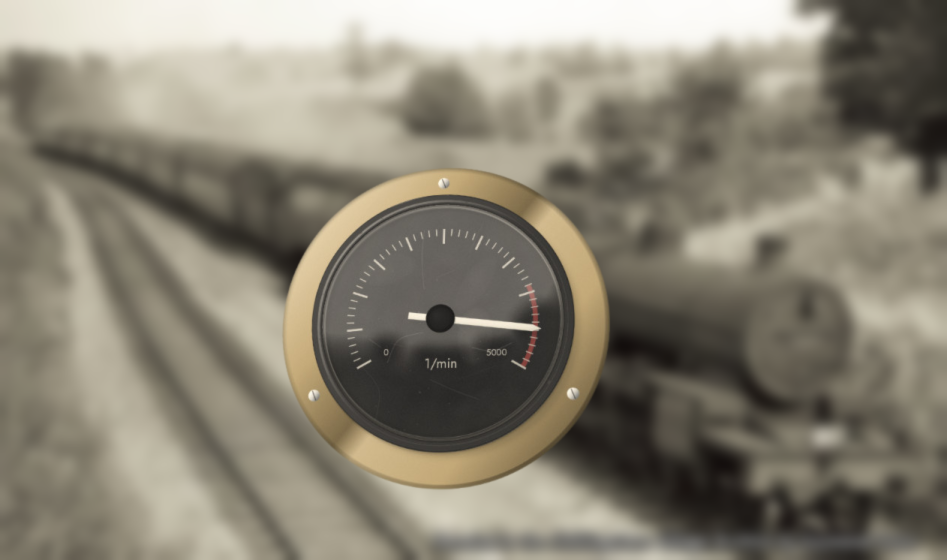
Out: {"value": 4500, "unit": "rpm"}
